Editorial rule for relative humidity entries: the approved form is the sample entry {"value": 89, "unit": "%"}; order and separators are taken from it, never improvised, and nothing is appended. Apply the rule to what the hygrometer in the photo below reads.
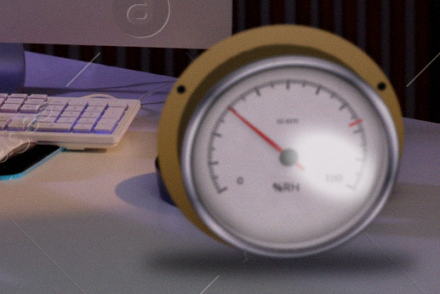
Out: {"value": 30, "unit": "%"}
